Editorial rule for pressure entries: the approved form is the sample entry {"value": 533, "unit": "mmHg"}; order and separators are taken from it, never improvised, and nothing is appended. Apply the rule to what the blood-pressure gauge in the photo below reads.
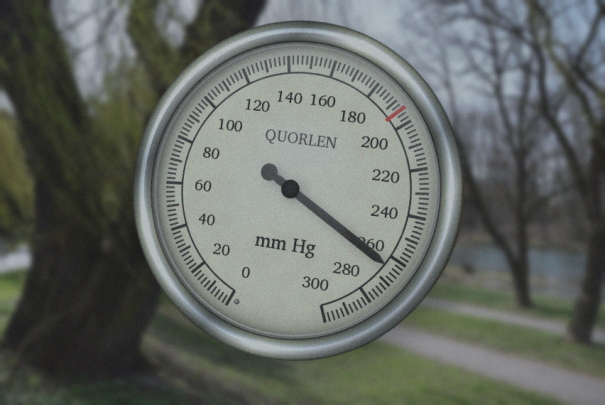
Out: {"value": 264, "unit": "mmHg"}
